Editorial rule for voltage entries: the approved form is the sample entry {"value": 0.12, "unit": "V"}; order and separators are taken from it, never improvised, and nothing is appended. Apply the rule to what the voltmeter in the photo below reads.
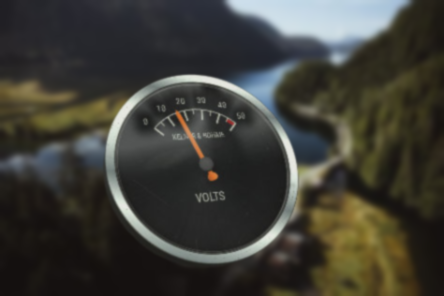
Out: {"value": 15, "unit": "V"}
